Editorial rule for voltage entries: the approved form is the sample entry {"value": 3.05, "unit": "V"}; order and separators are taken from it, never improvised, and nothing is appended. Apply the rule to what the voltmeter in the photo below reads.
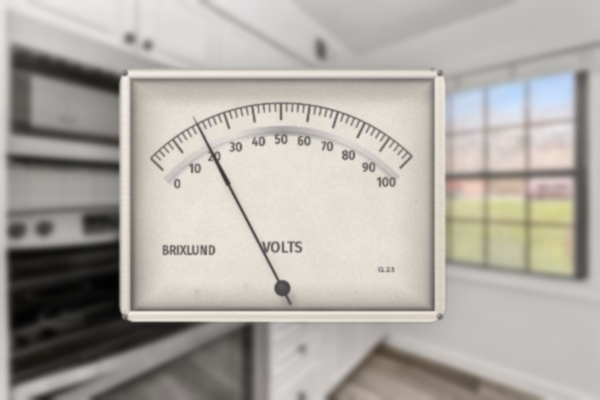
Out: {"value": 20, "unit": "V"}
